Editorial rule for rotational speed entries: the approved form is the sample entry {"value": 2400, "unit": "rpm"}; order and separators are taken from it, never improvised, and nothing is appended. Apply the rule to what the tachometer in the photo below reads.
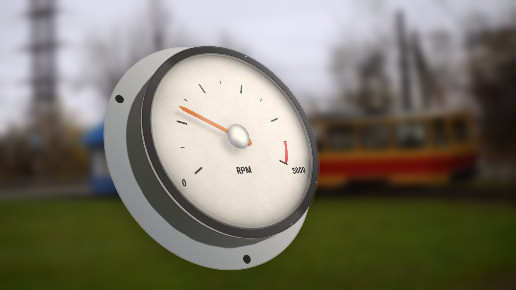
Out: {"value": 1250, "unit": "rpm"}
